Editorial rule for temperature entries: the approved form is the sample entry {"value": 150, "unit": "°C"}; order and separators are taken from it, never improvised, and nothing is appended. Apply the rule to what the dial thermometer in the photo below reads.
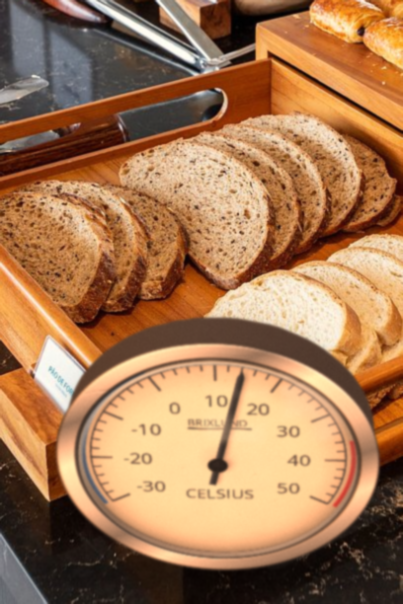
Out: {"value": 14, "unit": "°C"}
